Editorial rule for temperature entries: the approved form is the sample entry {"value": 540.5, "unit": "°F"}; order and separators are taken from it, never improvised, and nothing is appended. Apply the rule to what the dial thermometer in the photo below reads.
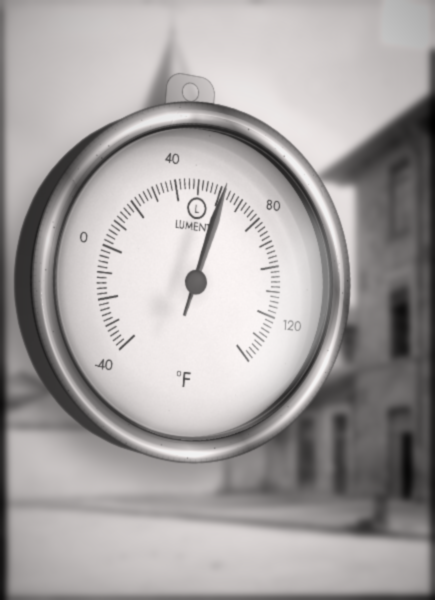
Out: {"value": 60, "unit": "°F"}
